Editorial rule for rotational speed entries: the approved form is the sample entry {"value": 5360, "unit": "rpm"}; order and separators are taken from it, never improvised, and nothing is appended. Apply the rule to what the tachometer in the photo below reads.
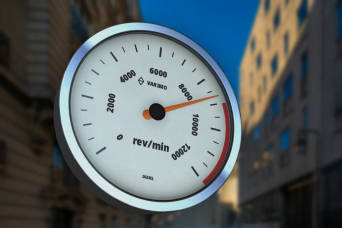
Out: {"value": 8750, "unit": "rpm"}
